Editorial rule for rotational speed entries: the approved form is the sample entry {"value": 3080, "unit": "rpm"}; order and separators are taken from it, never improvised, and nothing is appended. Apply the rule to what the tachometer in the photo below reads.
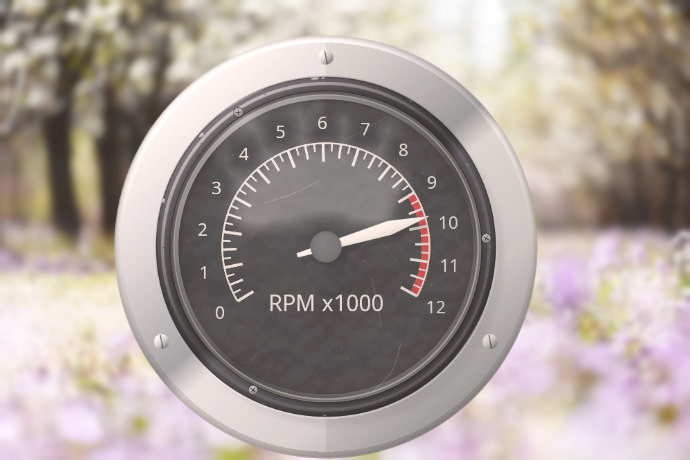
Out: {"value": 9750, "unit": "rpm"}
